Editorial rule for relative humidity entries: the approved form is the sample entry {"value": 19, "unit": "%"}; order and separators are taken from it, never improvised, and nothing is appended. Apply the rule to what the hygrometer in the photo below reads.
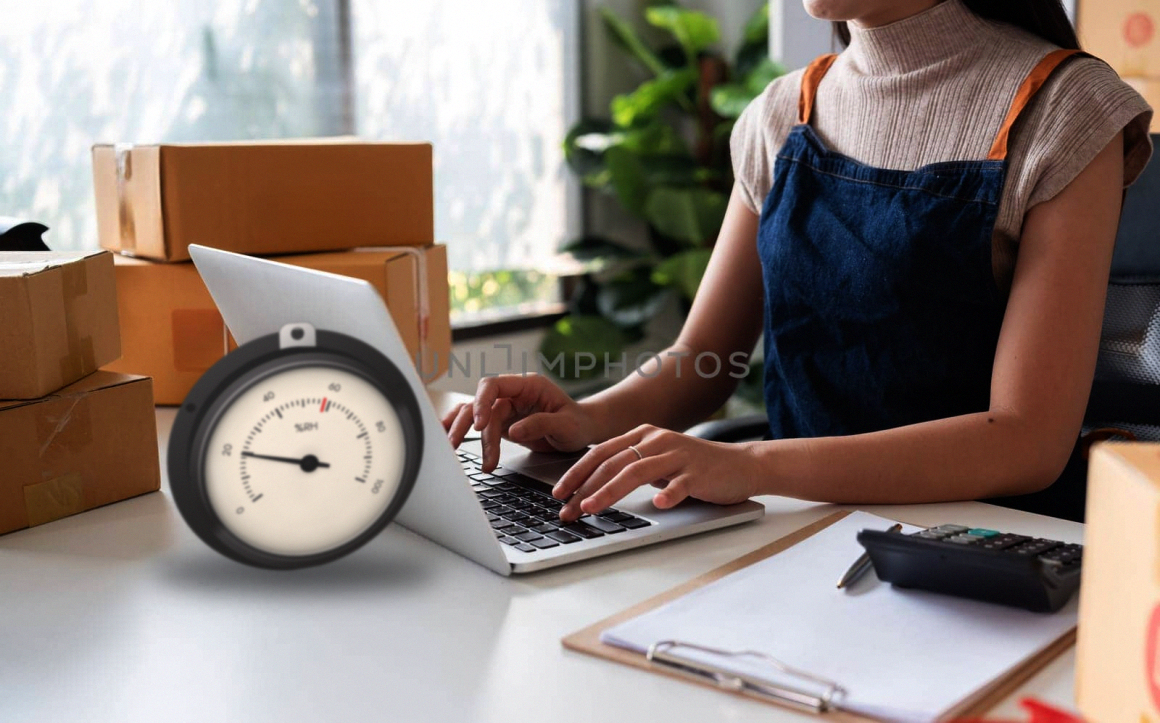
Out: {"value": 20, "unit": "%"}
